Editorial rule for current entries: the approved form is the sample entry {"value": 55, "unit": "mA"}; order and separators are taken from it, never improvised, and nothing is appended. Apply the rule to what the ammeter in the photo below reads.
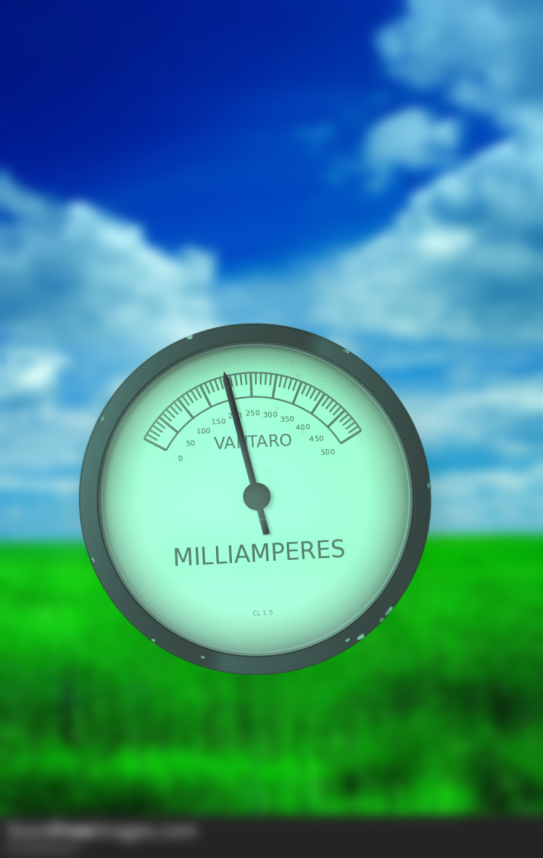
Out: {"value": 200, "unit": "mA"}
